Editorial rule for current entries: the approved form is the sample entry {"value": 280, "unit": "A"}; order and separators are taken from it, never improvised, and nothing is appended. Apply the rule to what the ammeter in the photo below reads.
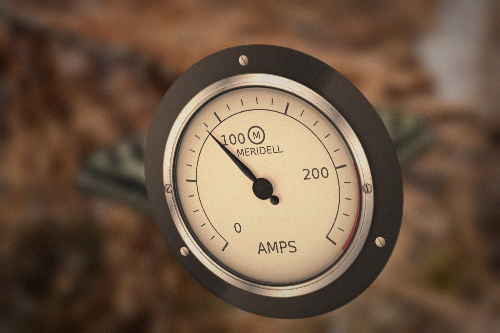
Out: {"value": 90, "unit": "A"}
